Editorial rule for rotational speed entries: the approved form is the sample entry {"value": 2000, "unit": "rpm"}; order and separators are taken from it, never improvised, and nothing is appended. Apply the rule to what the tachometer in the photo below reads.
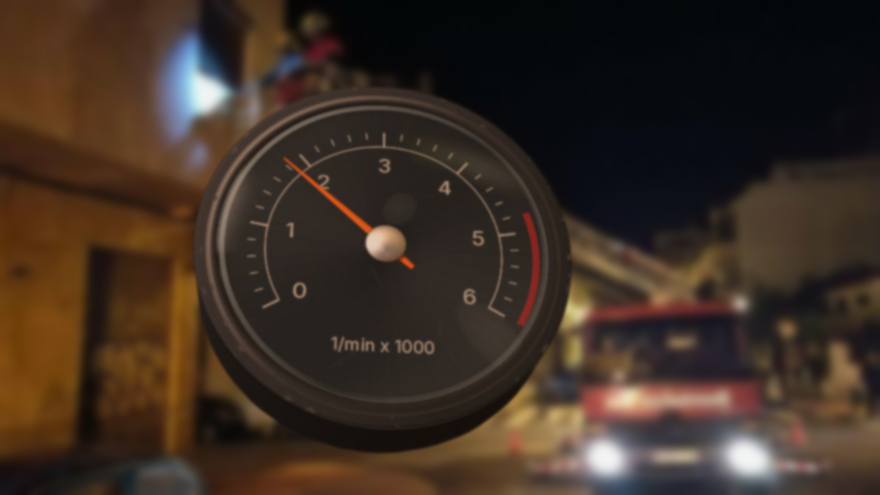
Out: {"value": 1800, "unit": "rpm"}
